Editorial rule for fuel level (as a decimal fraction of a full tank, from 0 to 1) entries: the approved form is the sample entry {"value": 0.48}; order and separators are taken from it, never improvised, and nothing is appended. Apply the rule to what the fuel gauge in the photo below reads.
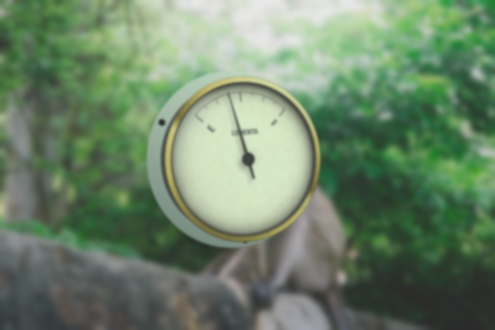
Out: {"value": 0.375}
